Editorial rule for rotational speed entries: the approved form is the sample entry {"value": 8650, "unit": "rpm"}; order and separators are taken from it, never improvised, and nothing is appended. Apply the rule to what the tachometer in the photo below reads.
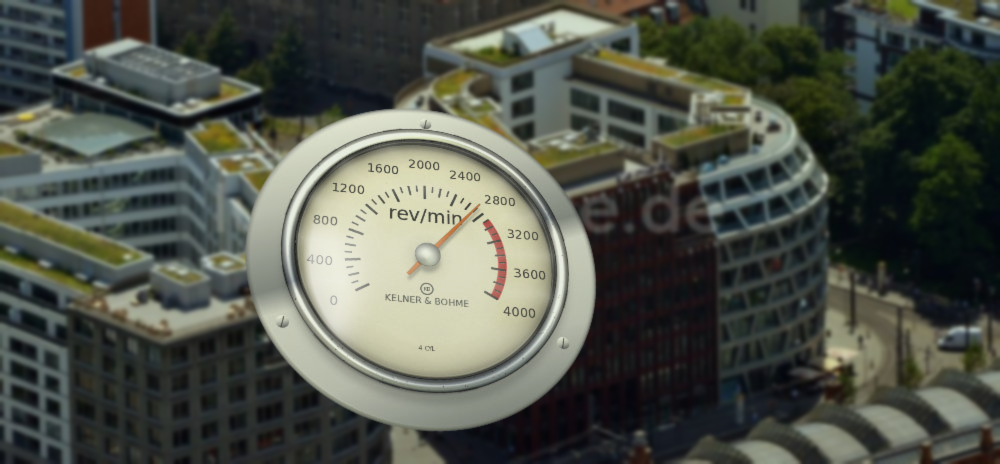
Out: {"value": 2700, "unit": "rpm"}
